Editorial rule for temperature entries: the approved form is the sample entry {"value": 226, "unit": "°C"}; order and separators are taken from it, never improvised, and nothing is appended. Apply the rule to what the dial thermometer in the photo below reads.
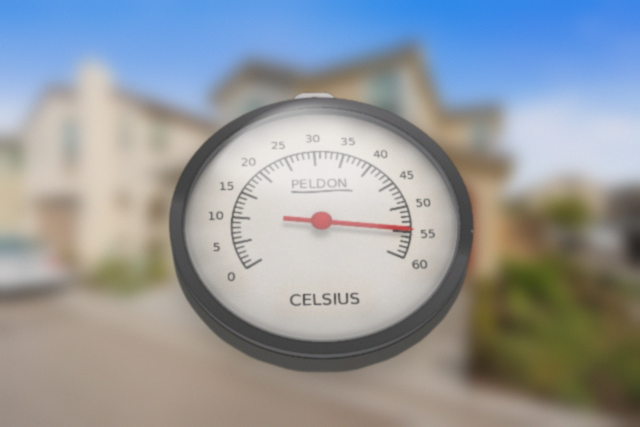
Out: {"value": 55, "unit": "°C"}
